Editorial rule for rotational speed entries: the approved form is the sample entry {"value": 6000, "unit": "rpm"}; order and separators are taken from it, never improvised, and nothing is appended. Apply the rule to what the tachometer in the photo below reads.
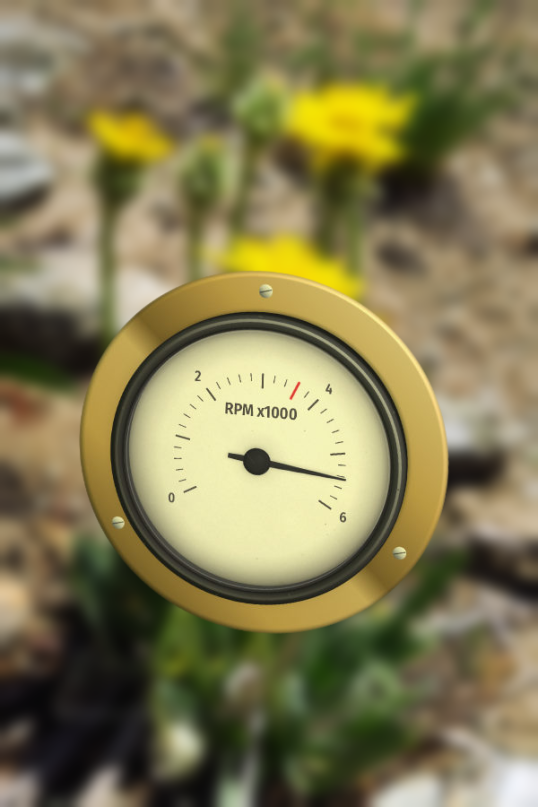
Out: {"value": 5400, "unit": "rpm"}
